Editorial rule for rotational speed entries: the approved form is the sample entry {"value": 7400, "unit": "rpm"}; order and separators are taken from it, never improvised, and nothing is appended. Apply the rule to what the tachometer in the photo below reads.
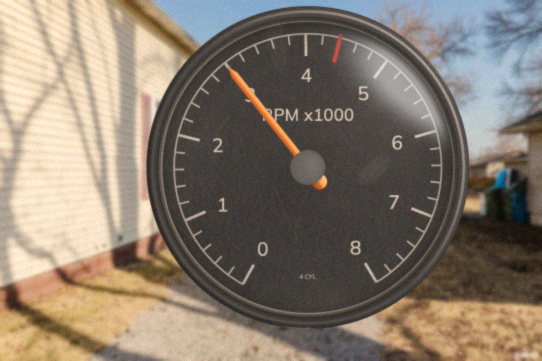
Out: {"value": 3000, "unit": "rpm"}
